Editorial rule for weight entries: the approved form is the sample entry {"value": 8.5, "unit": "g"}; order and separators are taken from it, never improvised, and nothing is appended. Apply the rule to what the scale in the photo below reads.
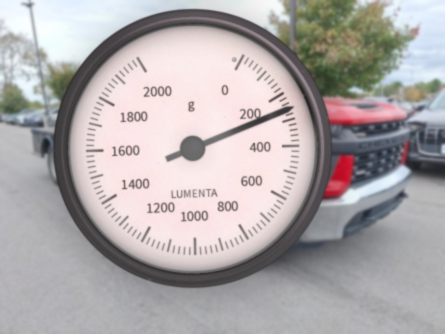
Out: {"value": 260, "unit": "g"}
